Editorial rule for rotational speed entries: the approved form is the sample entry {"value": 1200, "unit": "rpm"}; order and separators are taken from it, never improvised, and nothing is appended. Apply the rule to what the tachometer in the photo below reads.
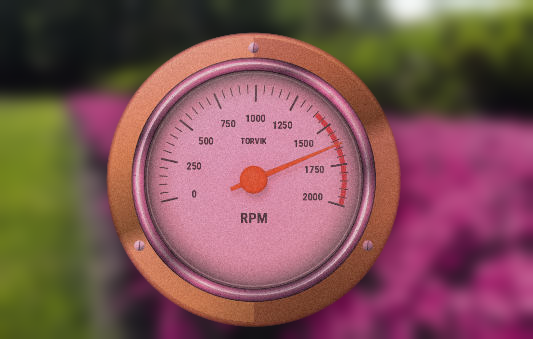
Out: {"value": 1625, "unit": "rpm"}
